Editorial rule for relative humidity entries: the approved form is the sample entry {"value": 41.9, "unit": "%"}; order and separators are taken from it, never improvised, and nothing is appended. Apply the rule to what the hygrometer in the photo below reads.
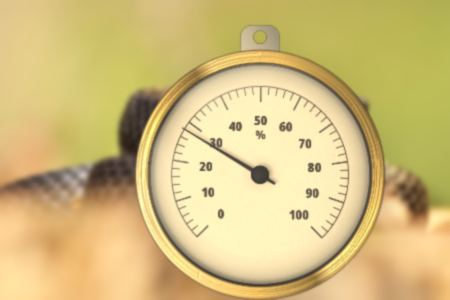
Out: {"value": 28, "unit": "%"}
